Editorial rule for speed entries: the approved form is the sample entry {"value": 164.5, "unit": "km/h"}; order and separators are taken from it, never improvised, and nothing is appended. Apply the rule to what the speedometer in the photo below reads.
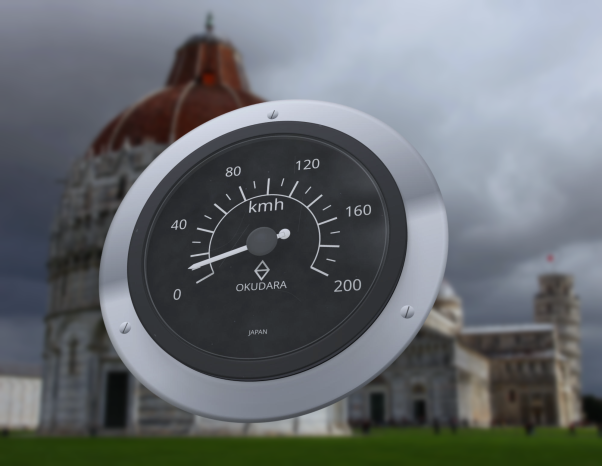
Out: {"value": 10, "unit": "km/h"}
